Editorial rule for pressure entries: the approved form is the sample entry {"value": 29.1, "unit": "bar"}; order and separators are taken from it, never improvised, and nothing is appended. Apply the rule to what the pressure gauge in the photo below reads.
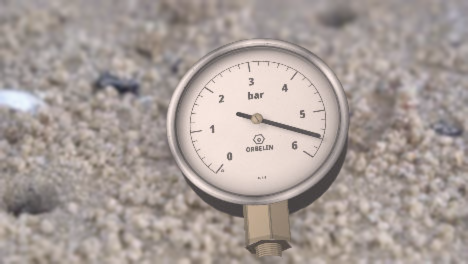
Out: {"value": 5.6, "unit": "bar"}
